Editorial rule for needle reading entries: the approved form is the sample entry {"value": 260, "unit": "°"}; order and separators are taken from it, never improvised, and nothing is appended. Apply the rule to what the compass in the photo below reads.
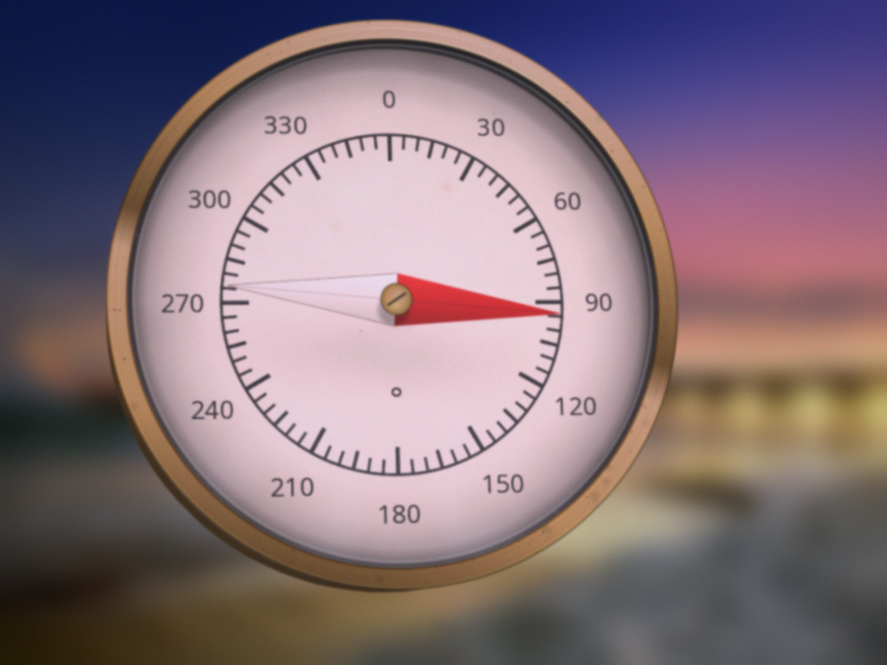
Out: {"value": 95, "unit": "°"}
